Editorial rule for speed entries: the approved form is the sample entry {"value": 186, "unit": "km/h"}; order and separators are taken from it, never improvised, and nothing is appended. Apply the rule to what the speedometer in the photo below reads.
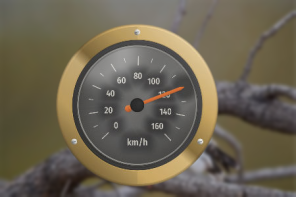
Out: {"value": 120, "unit": "km/h"}
